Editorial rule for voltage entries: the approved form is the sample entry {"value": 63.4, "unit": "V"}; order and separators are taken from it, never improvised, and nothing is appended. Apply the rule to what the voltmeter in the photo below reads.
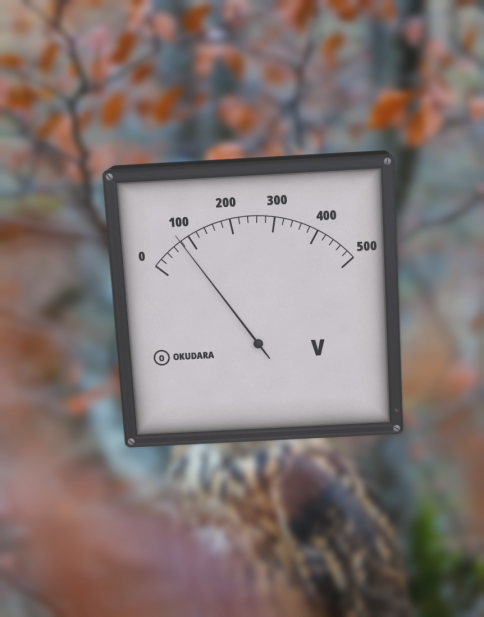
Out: {"value": 80, "unit": "V"}
